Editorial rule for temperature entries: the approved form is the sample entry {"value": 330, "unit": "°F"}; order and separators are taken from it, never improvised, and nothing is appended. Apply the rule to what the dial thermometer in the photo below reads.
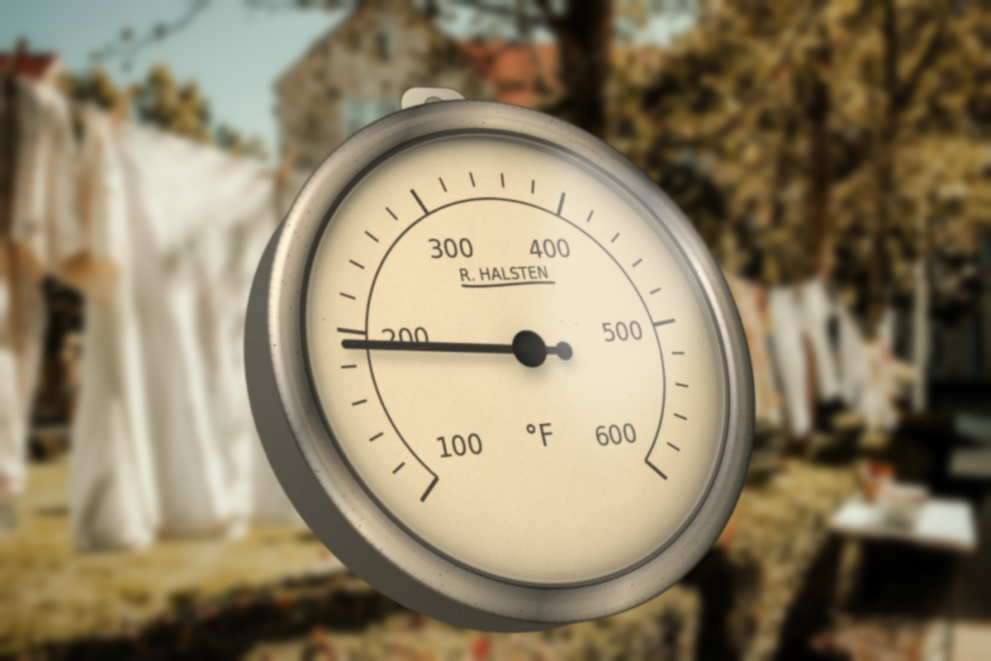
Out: {"value": 190, "unit": "°F"}
